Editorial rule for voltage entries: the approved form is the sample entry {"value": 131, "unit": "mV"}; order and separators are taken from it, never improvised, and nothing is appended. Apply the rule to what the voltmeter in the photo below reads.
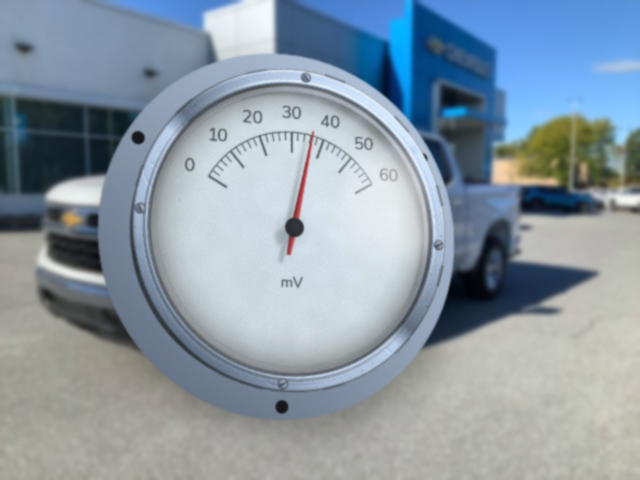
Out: {"value": 36, "unit": "mV"}
